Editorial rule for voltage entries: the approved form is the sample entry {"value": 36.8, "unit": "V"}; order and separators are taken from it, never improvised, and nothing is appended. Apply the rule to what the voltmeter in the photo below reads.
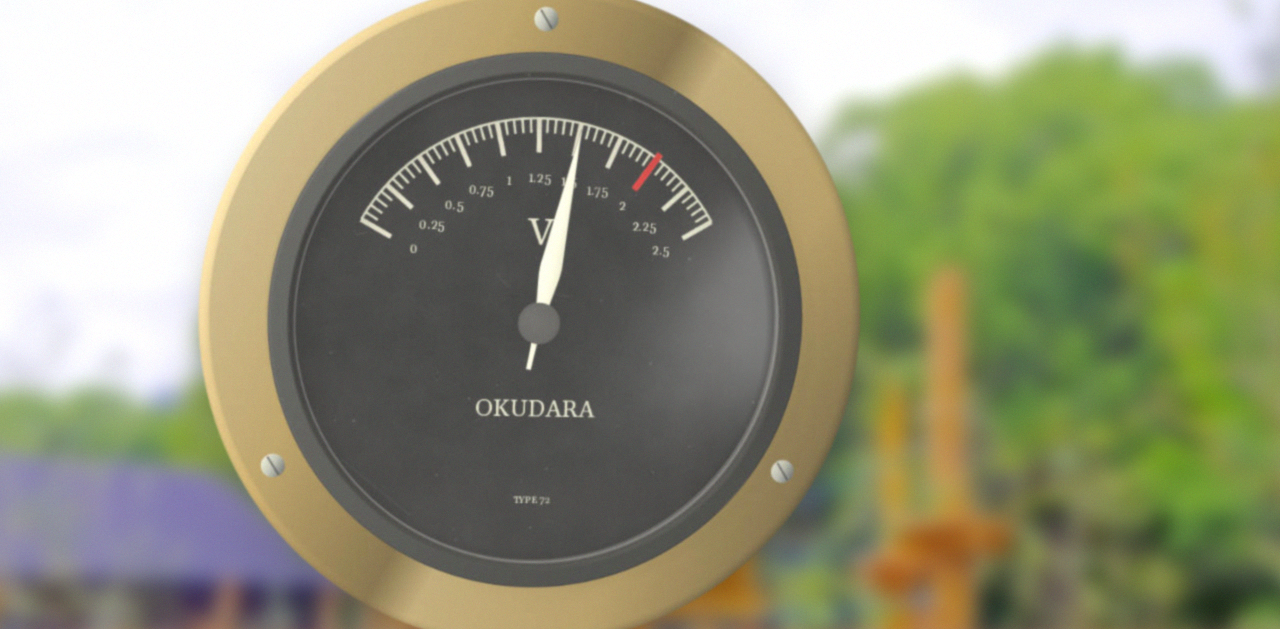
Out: {"value": 1.5, "unit": "V"}
